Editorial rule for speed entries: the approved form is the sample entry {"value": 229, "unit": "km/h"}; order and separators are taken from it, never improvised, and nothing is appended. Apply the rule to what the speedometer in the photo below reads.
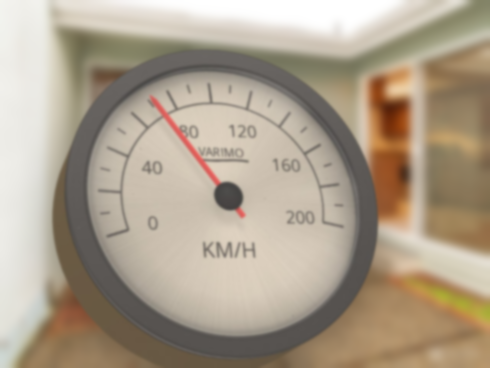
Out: {"value": 70, "unit": "km/h"}
